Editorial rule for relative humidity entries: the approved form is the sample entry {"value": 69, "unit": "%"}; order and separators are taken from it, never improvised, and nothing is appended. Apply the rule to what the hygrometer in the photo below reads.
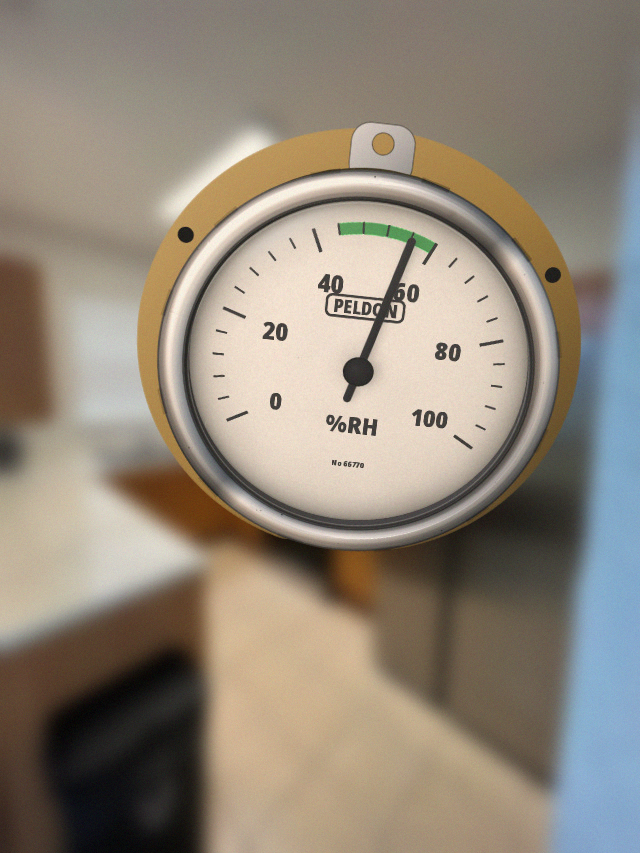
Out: {"value": 56, "unit": "%"}
